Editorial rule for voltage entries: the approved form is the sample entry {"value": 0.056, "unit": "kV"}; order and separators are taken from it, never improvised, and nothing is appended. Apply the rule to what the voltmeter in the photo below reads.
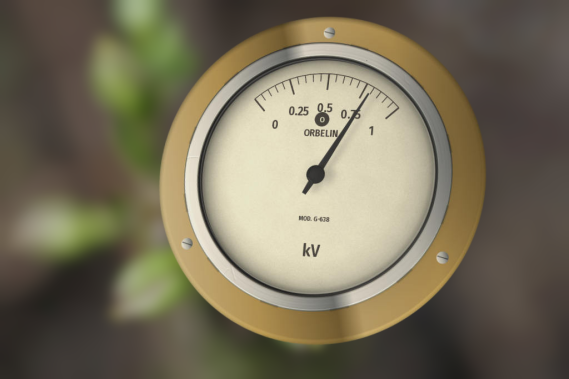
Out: {"value": 0.8, "unit": "kV"}
